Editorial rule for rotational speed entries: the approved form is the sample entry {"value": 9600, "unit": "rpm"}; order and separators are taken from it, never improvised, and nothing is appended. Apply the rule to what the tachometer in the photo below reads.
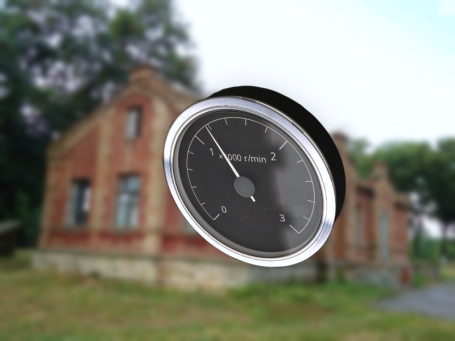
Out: {"value": 1200, "unit": "rpm"}
